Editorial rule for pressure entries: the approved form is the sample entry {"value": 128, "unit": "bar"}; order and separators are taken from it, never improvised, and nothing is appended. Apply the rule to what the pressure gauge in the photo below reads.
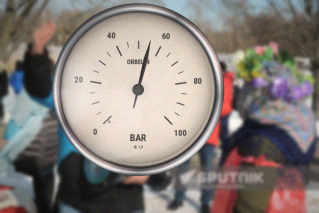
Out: {"value": 55, "unit": "bar"}
